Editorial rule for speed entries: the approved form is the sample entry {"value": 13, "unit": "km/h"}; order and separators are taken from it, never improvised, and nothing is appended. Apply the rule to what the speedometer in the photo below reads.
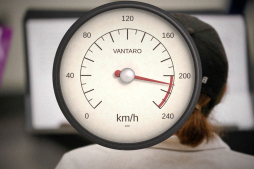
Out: {"value": 210, "unit": "km/h"}
